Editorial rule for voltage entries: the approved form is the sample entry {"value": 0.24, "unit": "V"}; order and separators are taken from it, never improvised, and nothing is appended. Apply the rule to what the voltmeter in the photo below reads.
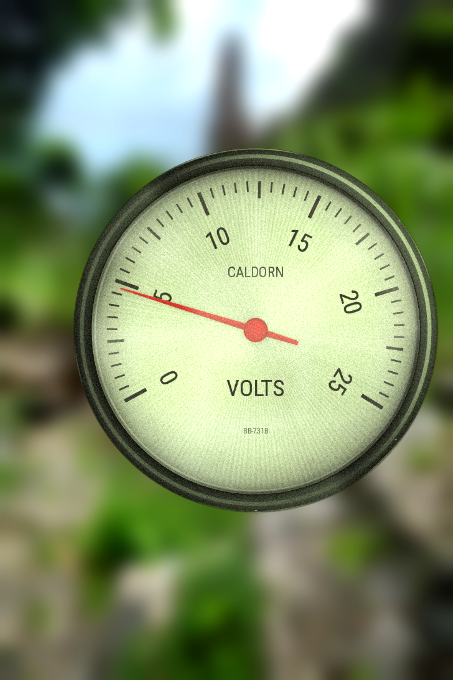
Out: {"value": 4.75, "unit": "V"}
